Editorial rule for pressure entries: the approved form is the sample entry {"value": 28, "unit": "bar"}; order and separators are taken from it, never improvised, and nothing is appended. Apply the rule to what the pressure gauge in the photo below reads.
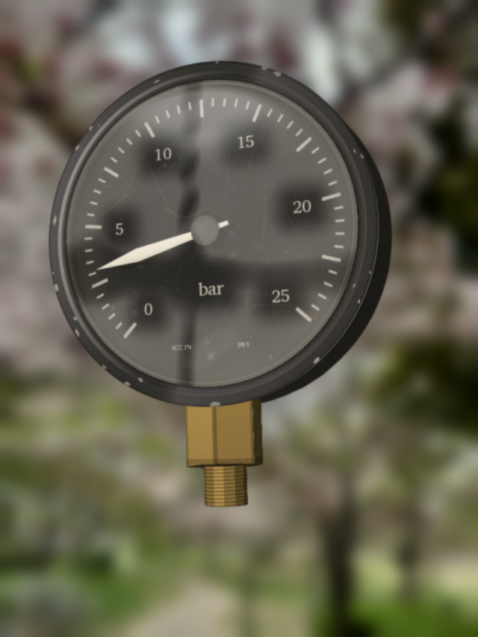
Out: {"value": 3, "unit": "bar"}
